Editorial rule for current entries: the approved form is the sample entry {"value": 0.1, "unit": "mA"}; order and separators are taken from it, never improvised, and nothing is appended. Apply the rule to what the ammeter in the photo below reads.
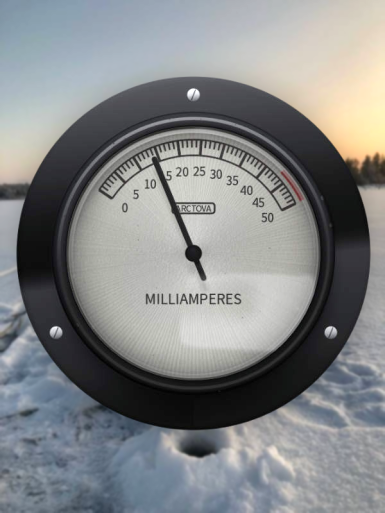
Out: {"value": 14, "unit": "mA"}
